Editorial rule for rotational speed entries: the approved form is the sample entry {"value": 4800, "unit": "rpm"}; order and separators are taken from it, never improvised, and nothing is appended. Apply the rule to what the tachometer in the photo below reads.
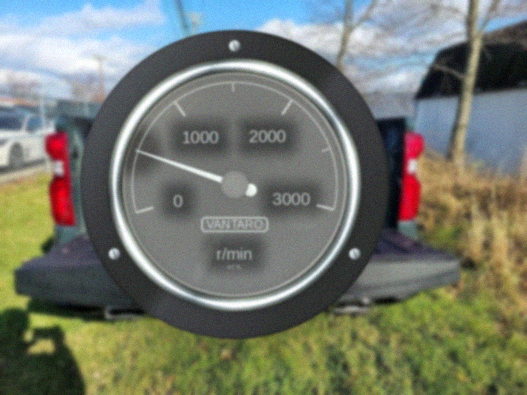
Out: {"value": 500, "unit": "rpm"}
